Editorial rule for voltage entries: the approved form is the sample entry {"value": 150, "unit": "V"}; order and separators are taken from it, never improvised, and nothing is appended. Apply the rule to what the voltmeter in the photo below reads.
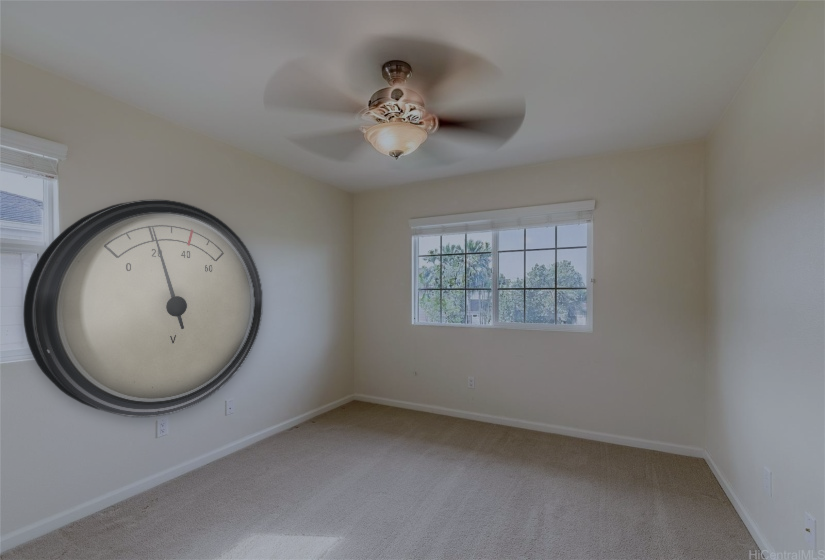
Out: {"value": 20, "unit": "V"}
